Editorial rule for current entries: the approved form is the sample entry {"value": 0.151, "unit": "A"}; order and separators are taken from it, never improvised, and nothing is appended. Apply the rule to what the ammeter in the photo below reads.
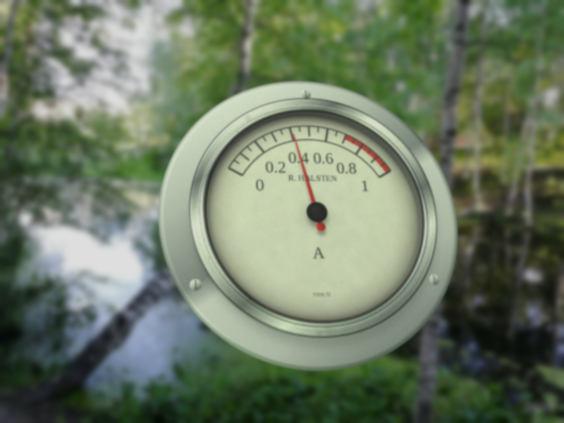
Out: {"value": 0.4, "unit": "A"}
